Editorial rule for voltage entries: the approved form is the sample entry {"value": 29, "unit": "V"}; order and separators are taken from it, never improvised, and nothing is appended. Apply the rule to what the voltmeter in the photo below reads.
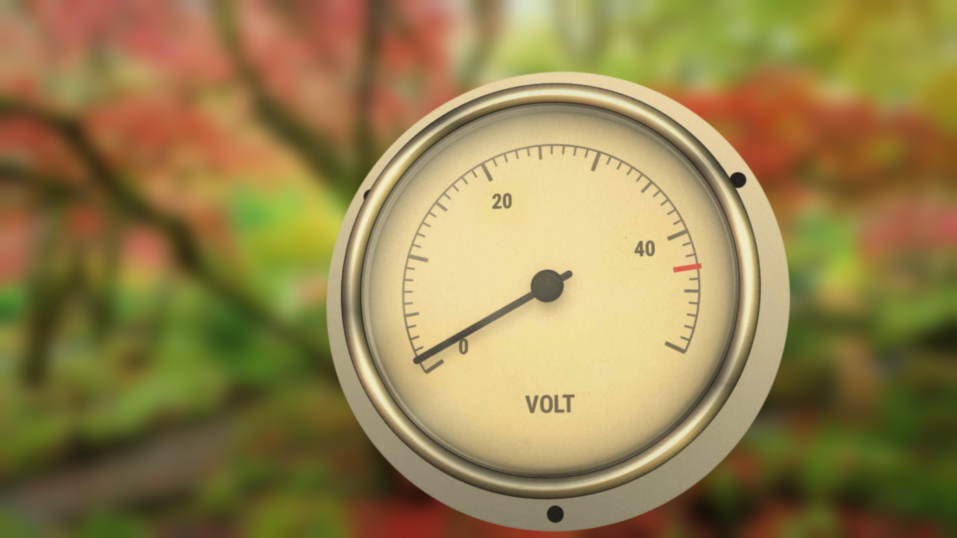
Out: {"value": 1, "unit": "V"}
